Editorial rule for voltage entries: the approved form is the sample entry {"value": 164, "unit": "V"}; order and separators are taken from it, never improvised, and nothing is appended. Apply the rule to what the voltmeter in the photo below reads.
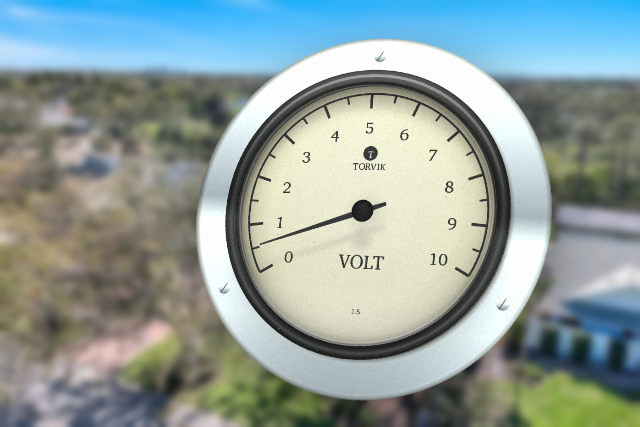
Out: {"value": 0.5, "unit": "V"}
